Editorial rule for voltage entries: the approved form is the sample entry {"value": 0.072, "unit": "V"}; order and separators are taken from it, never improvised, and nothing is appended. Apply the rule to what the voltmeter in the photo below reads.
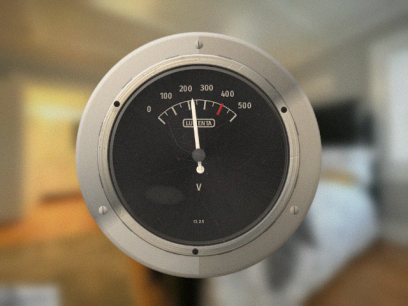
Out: {"value": 225, "unit": "V"}
